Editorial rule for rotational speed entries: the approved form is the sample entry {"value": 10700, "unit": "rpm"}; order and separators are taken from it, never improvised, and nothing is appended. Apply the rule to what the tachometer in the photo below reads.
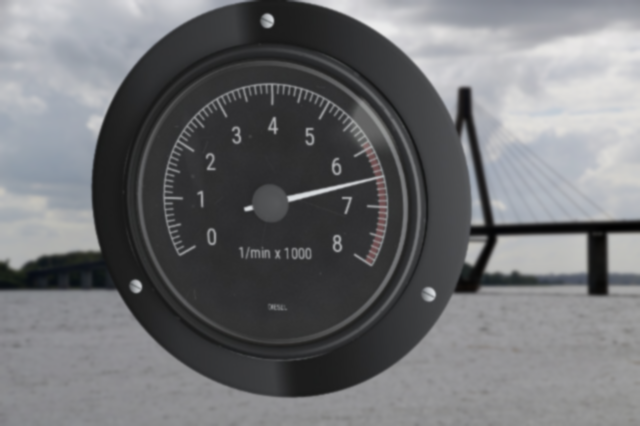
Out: {"value": 6500, "unit": "rpm"}
